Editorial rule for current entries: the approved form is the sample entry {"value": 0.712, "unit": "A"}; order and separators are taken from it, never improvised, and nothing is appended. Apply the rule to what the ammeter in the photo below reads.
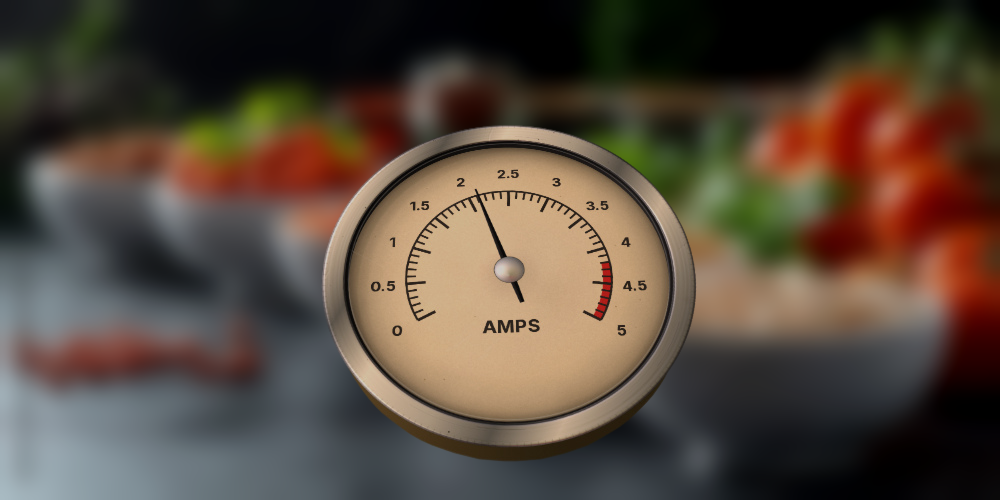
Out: {"value": 2.1, "unit": "A"}
